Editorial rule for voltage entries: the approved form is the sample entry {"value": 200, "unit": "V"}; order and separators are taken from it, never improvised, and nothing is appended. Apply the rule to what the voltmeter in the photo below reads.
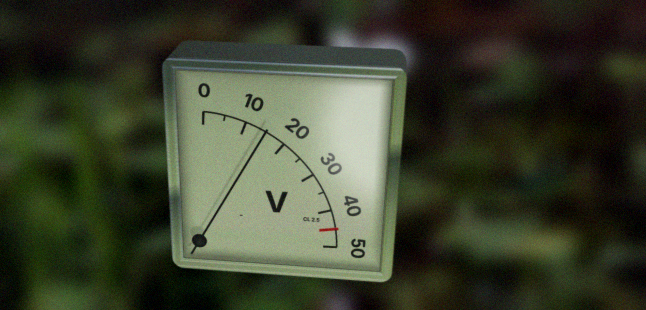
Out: {"value": 15, "unit": "V"}
